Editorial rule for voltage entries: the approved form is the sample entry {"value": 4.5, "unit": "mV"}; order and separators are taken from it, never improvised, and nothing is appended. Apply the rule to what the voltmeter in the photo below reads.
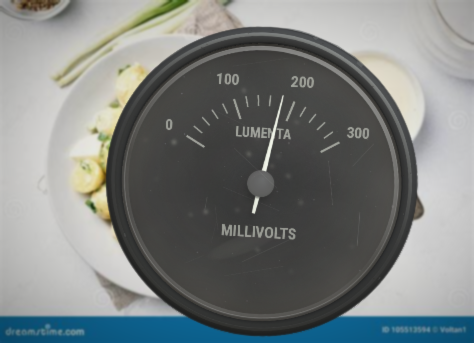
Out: {"value": 180, "unit": "mV"}
